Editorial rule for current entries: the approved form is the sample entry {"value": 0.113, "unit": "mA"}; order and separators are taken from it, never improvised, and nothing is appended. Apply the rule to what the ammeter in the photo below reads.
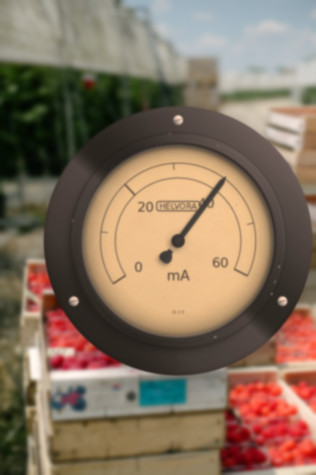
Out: {"value": 40, "unit": "mA"}
